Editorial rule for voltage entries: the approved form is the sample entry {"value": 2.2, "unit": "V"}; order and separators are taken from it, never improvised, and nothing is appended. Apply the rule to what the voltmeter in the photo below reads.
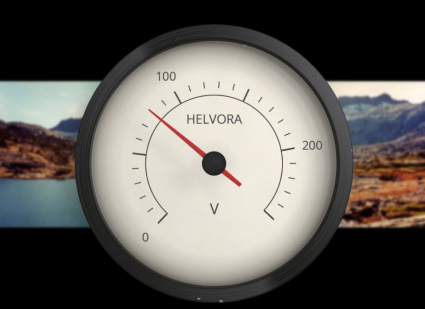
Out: {"value": 80, "unit": "V"}
